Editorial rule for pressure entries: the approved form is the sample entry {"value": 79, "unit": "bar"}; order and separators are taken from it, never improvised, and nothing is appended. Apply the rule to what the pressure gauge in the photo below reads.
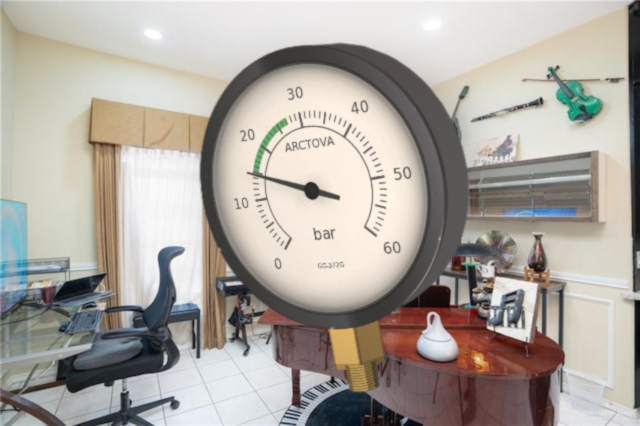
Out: {"value": 15, "unit": "bar"}
